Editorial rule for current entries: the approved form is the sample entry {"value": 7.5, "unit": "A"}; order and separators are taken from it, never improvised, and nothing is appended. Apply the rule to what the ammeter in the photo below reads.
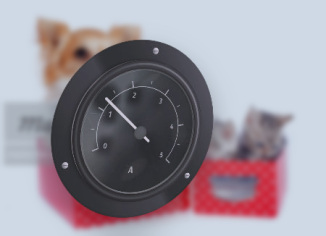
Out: {"value": 1.25, "unit": "A"}
